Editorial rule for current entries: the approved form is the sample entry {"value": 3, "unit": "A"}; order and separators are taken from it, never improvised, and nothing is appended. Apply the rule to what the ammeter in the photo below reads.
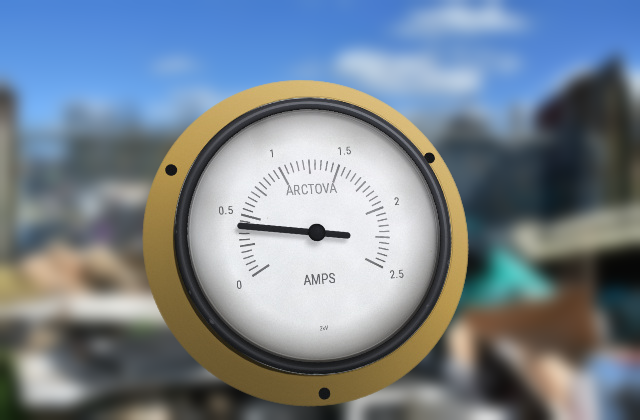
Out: {"value": 0.4, "unit": "A"}
